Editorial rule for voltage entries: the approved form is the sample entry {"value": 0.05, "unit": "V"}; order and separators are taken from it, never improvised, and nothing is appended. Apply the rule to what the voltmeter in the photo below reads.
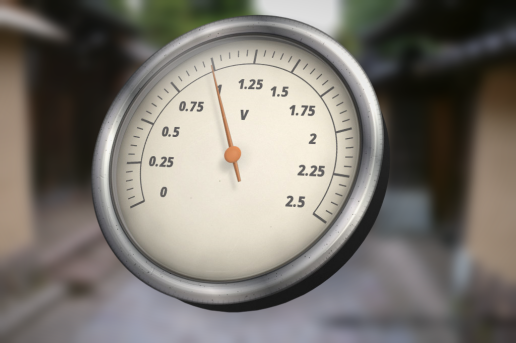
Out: {"value": 1, "unit": "V"}
